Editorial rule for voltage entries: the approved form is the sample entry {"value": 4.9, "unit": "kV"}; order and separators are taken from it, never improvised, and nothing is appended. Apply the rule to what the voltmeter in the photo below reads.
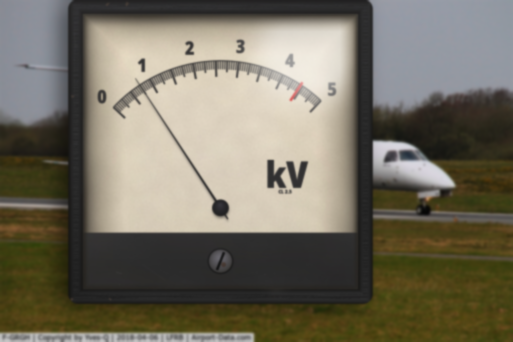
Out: {"value": 0.75, "unit": "kV"}
